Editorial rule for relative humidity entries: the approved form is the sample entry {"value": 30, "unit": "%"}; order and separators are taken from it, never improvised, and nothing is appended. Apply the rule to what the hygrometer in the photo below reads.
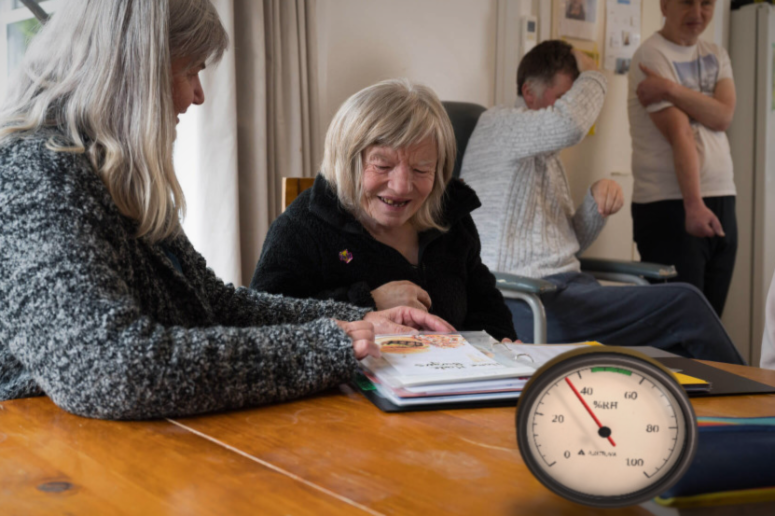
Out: {"value": 36, "unit": "%"}
